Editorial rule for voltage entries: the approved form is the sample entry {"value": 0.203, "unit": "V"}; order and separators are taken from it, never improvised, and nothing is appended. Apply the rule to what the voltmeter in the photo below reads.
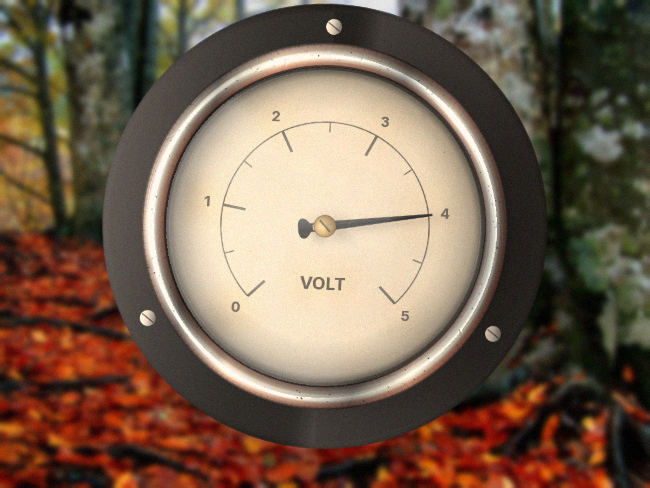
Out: {"value": 4, "unit": "V"}
